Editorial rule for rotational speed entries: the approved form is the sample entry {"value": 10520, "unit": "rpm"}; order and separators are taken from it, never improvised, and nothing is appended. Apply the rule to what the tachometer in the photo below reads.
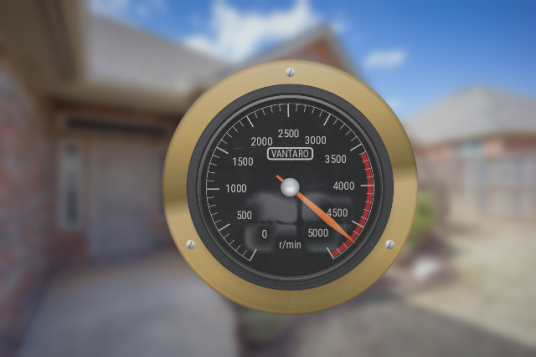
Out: {"value": 4700, "unit": "rpm"}
